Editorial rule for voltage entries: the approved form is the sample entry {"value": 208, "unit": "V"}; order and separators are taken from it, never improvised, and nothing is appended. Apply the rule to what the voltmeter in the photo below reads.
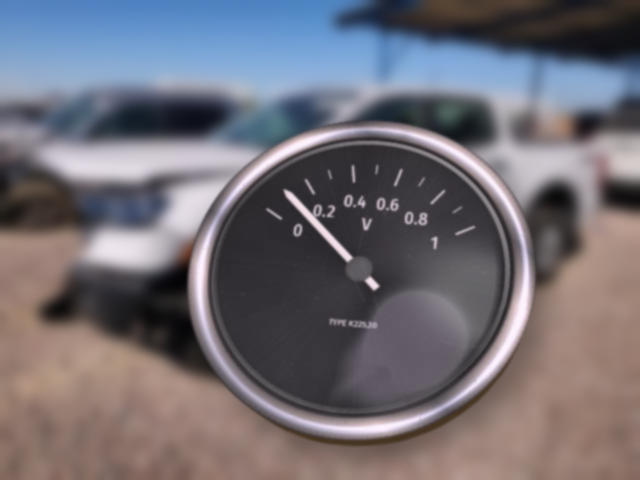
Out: {"value": 0.1, "unit": "V"}
